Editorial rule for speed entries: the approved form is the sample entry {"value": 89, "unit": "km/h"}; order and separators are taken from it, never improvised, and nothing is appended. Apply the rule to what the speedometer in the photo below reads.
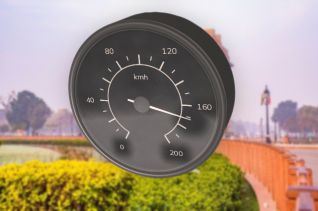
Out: {"value": 170, "unit": "km/h"}
